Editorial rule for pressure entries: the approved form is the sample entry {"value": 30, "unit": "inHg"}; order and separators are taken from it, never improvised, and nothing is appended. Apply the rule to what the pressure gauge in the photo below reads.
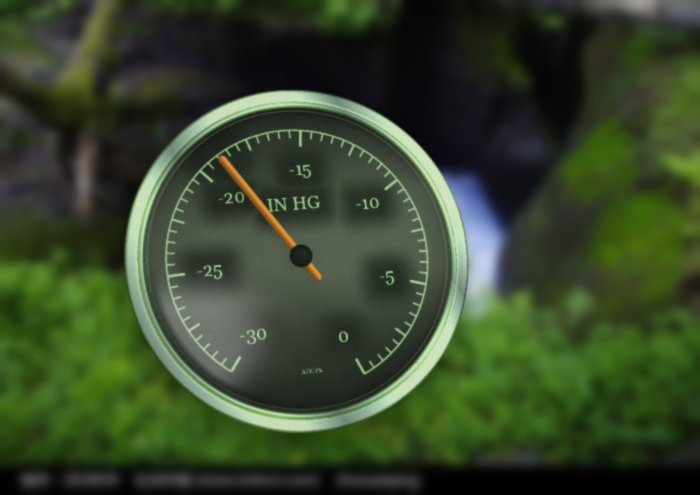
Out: {"value": -19, "unit": "inHg"}
